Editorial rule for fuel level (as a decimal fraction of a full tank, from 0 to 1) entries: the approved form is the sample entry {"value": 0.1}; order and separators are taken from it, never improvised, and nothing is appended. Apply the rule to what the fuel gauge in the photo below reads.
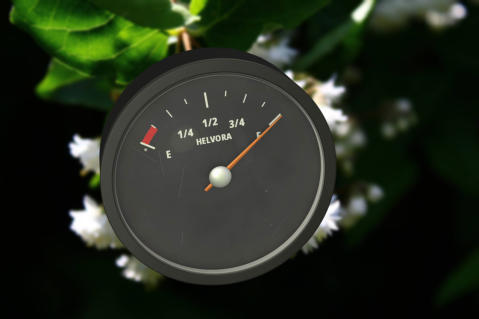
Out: {"value": 1}
